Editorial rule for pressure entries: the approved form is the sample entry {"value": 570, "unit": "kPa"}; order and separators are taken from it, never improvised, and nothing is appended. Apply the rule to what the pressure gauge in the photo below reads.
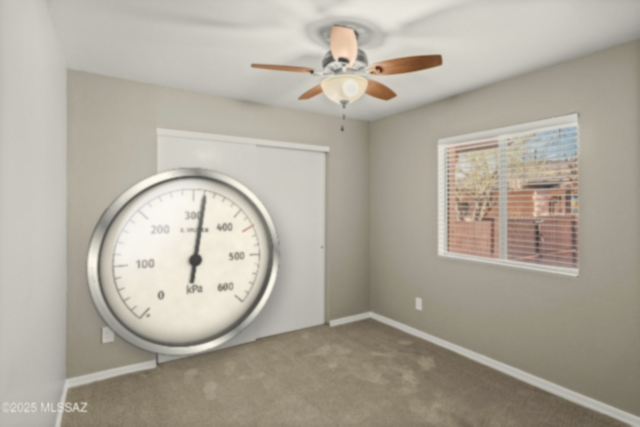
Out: {"value": 320, "unit": "kPa"}
